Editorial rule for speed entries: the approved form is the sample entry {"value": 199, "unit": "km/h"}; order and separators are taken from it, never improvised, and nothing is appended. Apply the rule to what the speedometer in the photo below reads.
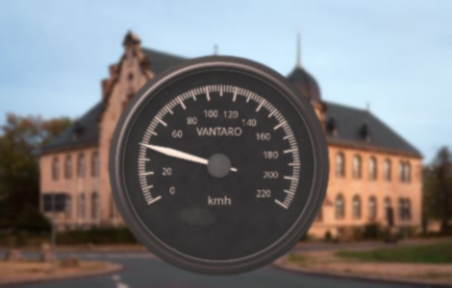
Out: {"value": 40, "unit": "km/h"}
